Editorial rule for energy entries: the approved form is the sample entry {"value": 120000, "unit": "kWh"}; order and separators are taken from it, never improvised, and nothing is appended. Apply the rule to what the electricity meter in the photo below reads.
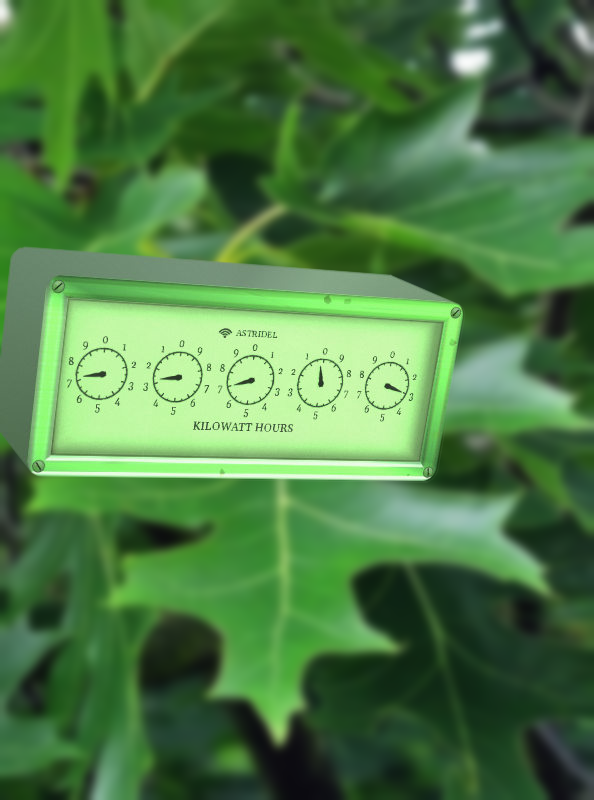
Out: {"value": 72703, "unit": "kWh"}
